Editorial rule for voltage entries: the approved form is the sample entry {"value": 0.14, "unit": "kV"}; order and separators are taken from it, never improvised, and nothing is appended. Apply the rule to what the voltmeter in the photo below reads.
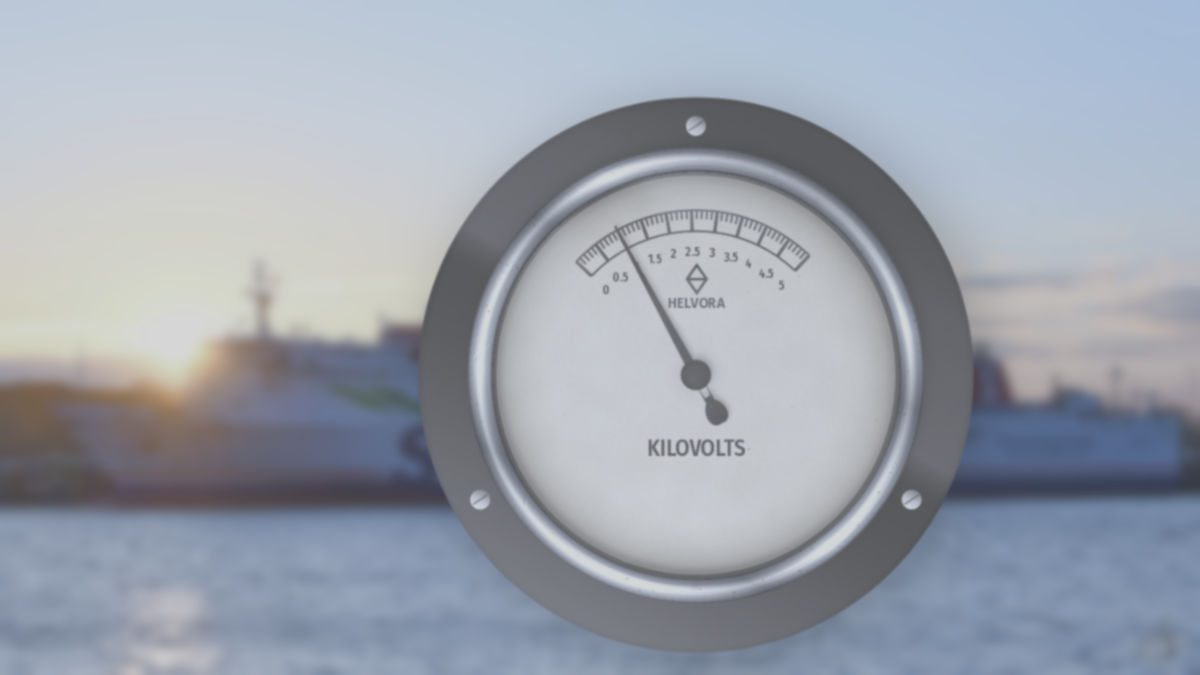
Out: {"value": 1, "unit": "kV"}
